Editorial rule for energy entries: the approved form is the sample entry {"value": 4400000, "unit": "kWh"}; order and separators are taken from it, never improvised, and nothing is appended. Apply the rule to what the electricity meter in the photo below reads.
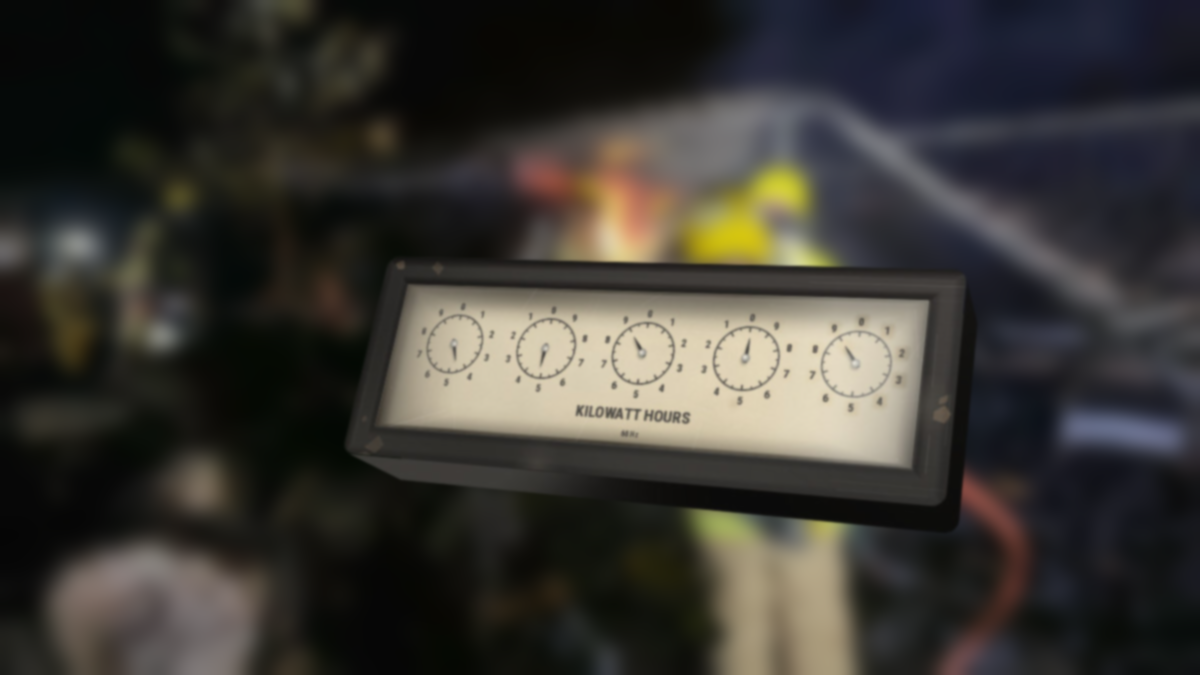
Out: {"value": 44899, "unit": "kWh"}
